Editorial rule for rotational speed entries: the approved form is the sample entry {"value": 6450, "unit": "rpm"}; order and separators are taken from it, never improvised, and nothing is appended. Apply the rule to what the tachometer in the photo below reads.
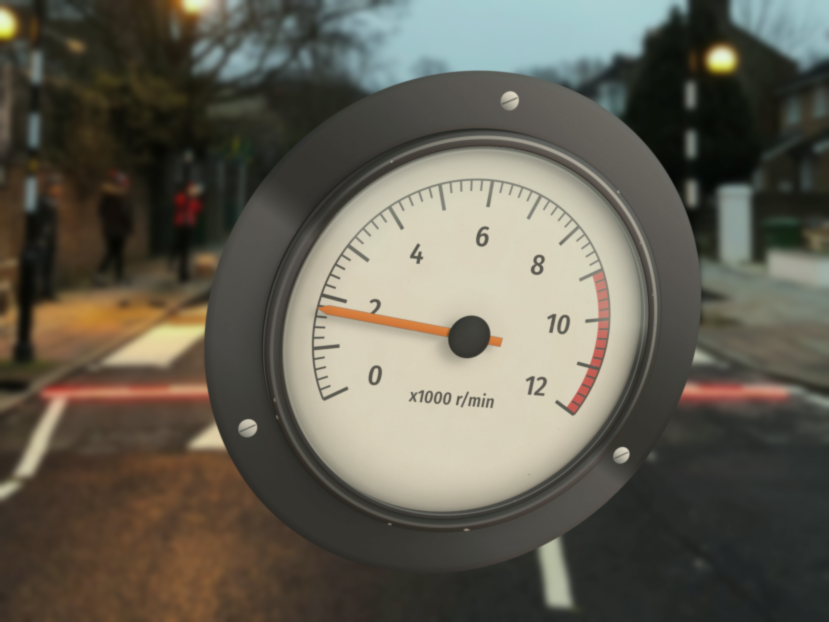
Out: {"value": 1800, "unit": "rpm"}
